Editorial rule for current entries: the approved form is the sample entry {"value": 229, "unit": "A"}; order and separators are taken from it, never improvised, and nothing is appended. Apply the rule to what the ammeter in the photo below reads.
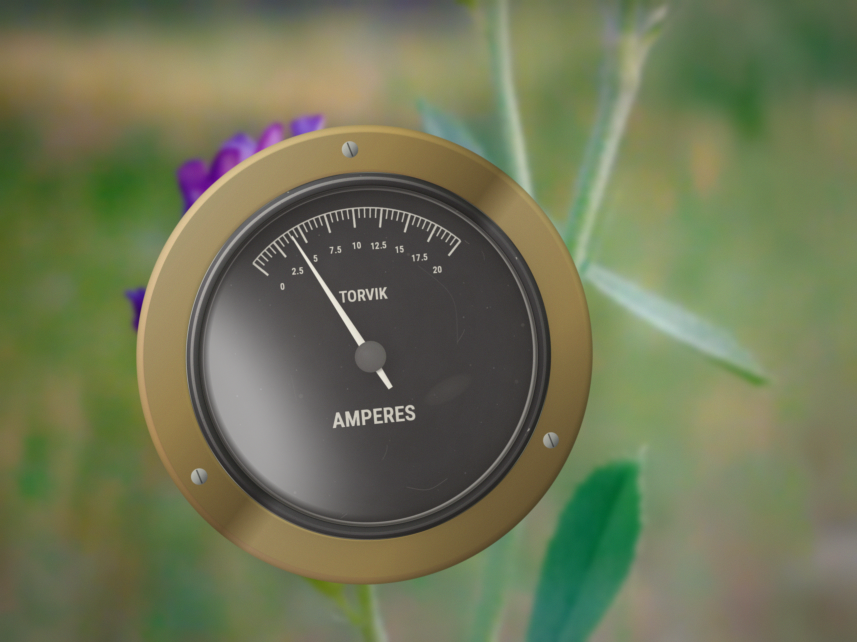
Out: {"value": 4, "unit": "A"}
